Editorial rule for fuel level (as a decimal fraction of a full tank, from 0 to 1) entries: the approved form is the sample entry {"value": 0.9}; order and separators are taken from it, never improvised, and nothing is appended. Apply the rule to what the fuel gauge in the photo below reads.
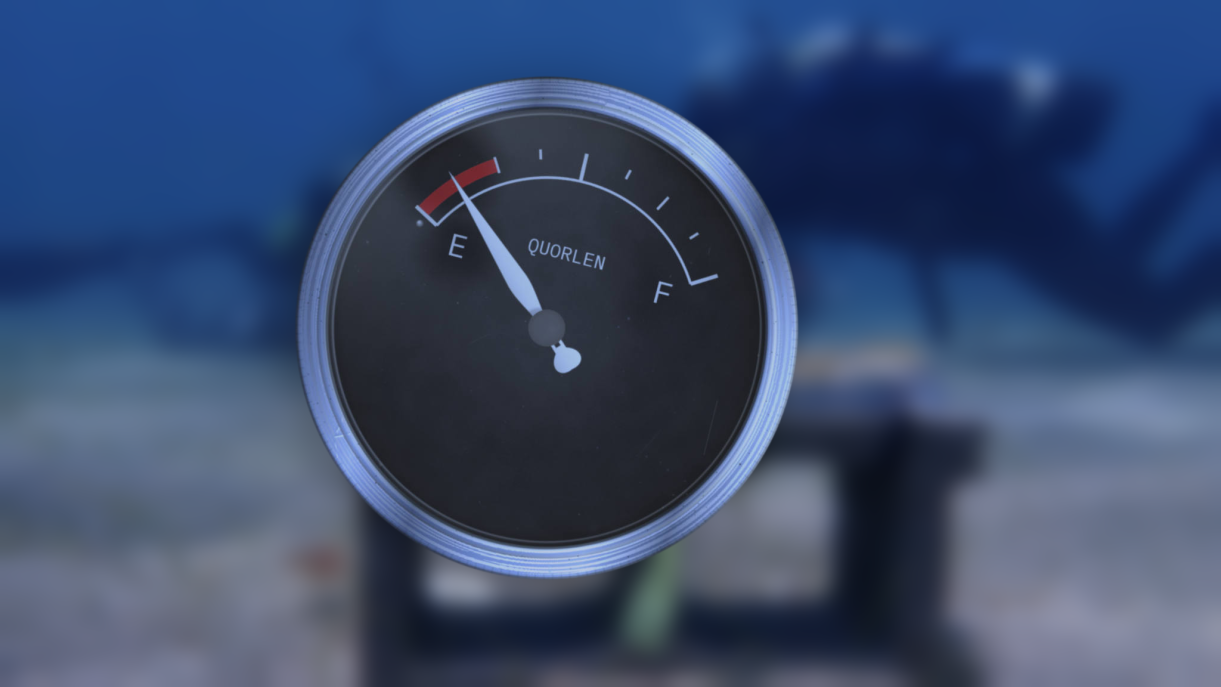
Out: {"value": 0.125}
